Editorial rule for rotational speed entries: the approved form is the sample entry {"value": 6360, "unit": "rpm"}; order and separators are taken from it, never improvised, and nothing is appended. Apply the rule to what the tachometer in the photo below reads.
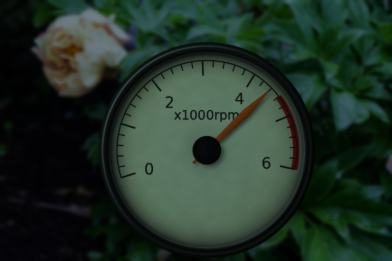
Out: {"value": 4400, "unit": "rpm"}
